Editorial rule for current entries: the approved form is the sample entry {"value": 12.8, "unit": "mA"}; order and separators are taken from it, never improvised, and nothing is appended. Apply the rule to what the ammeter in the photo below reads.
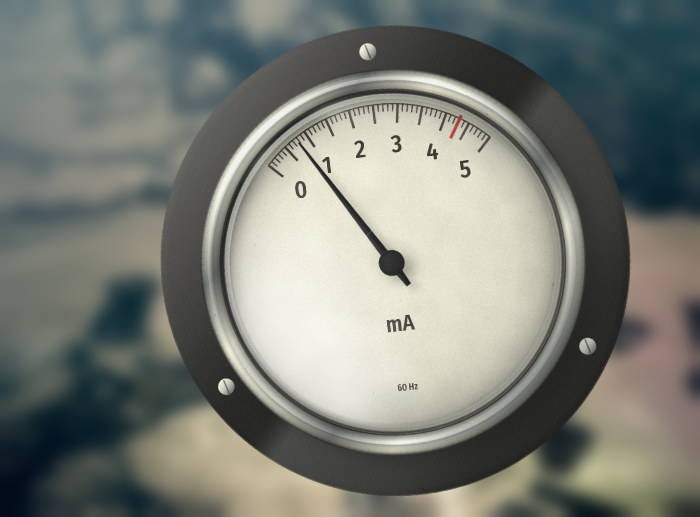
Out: {"value": 0.8, "unit": "mA"}
